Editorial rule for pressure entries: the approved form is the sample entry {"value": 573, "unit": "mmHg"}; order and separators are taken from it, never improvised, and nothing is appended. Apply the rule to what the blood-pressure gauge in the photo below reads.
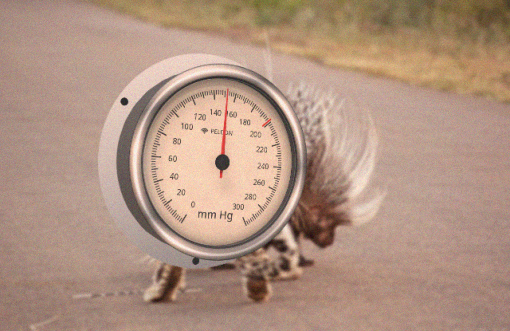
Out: {"value": 150, "unit": "mmHg"}
